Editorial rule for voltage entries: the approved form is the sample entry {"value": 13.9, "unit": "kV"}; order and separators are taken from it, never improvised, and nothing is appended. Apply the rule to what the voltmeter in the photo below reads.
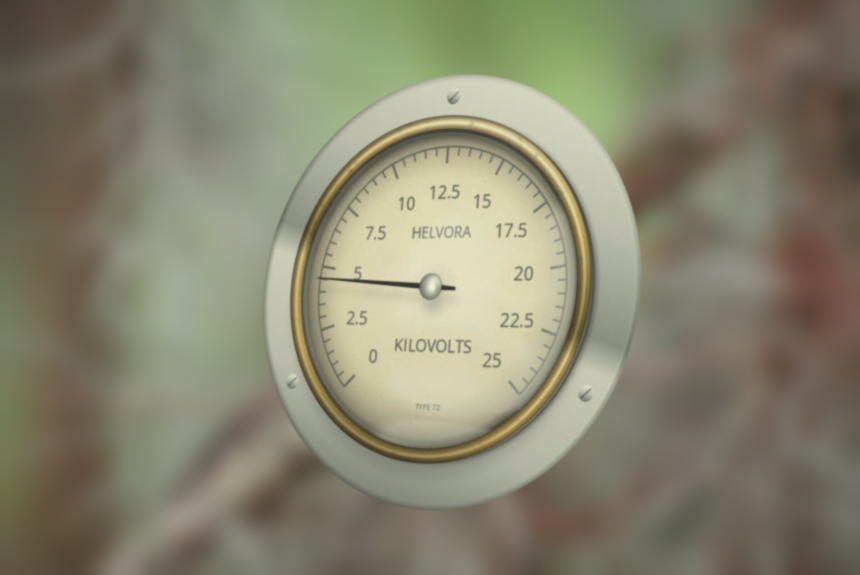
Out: {"value": 4.5, "unit": "kV"}
